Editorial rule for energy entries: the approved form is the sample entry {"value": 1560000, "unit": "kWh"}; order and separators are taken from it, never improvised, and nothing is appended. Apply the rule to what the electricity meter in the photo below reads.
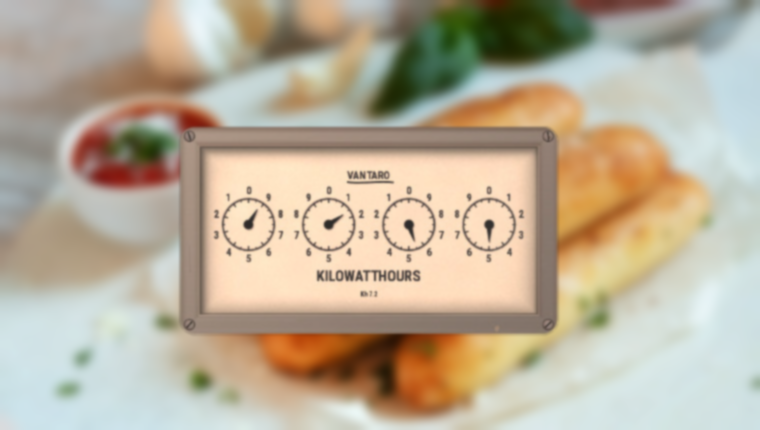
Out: {"value": 9155, "unit": "kWh"}
